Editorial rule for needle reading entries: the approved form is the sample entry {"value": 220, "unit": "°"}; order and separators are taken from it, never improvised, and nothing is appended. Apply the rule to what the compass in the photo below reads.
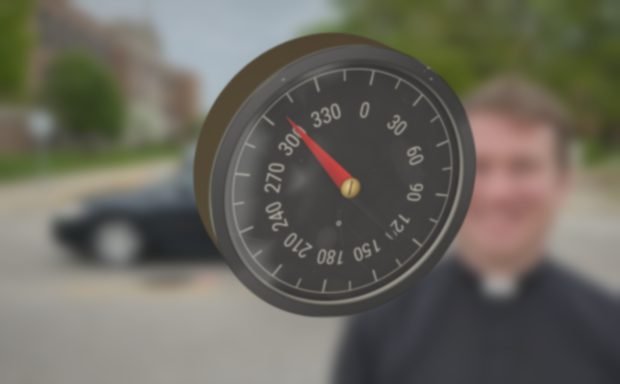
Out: {"value": 307.5, "unit": "°"}
